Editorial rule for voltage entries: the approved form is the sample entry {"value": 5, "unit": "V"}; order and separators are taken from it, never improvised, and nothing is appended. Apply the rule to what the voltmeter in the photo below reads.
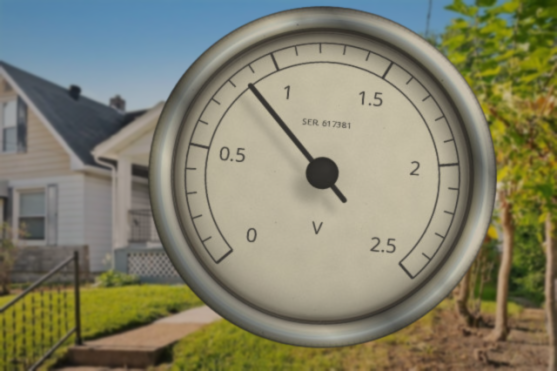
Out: {"value": 0.85, "unit": "V"}
